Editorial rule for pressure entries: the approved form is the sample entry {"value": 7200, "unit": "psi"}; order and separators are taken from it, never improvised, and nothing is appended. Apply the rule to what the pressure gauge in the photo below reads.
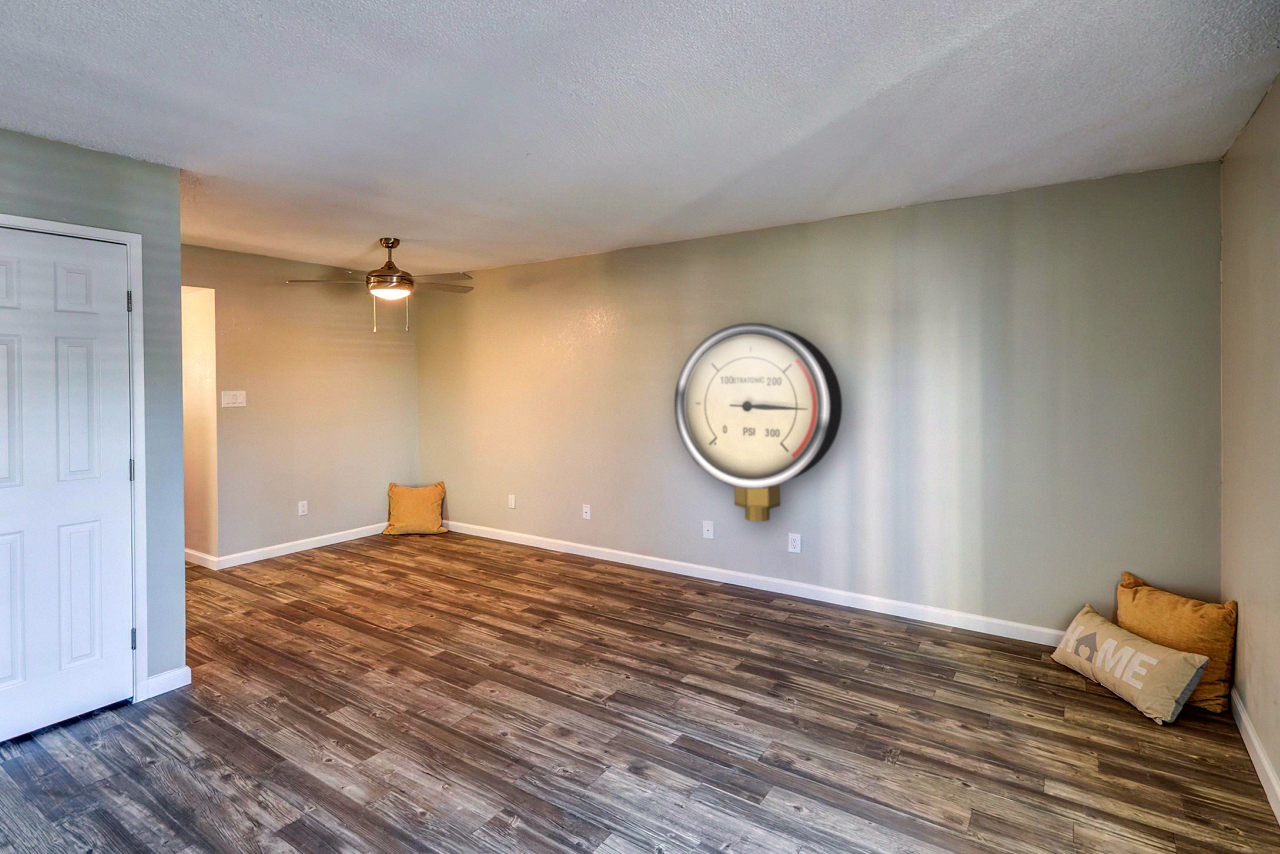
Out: {"value": 250, "unit": "psi"}
